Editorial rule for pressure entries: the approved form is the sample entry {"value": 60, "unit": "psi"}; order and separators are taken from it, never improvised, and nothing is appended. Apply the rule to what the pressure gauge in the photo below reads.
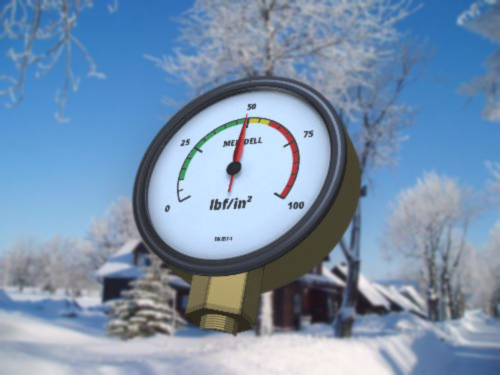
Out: {"value": 50, "unit": "psi"}
